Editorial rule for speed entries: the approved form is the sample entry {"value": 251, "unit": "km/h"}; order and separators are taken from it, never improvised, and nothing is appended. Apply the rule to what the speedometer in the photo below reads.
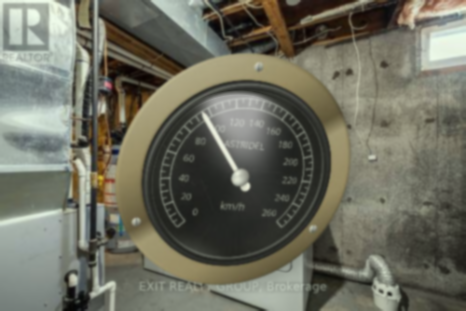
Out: {"value": 95, "unit": "km/h"}
